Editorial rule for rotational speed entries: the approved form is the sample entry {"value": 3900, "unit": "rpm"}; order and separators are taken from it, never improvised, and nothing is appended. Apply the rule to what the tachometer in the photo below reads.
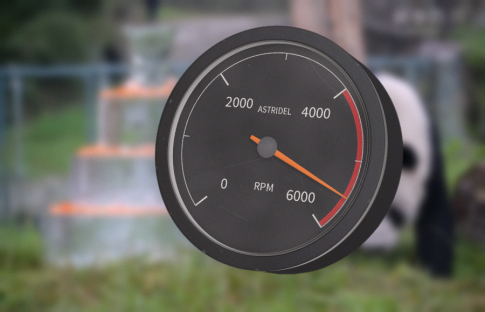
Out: {"value": 5500, "unit": "rpm"}
